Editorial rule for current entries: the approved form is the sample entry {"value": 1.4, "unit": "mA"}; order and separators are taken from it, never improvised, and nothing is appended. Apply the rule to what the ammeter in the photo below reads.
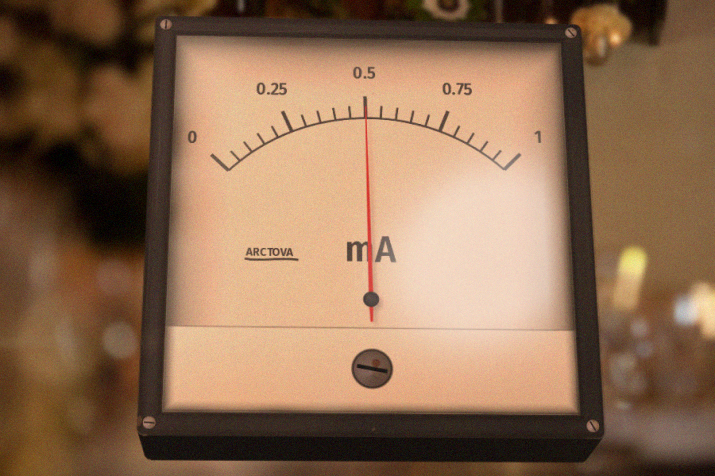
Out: {"value": 0.5, "unit": "mA"}
